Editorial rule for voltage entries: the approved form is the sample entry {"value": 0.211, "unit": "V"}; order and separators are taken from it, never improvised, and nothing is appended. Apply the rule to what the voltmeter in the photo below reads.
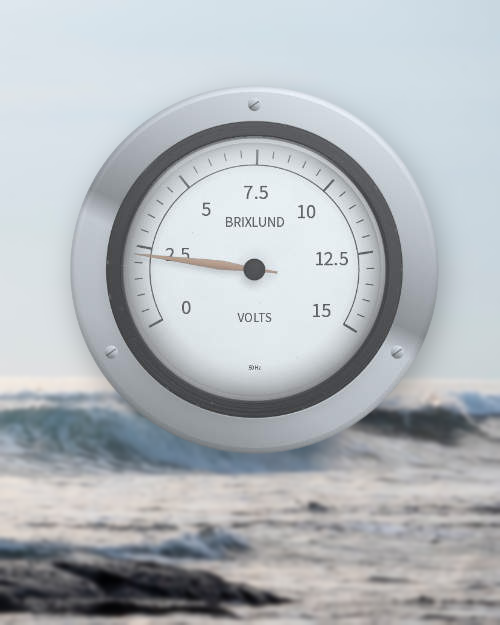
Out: {"value": 2.25, "unit": "V"}
